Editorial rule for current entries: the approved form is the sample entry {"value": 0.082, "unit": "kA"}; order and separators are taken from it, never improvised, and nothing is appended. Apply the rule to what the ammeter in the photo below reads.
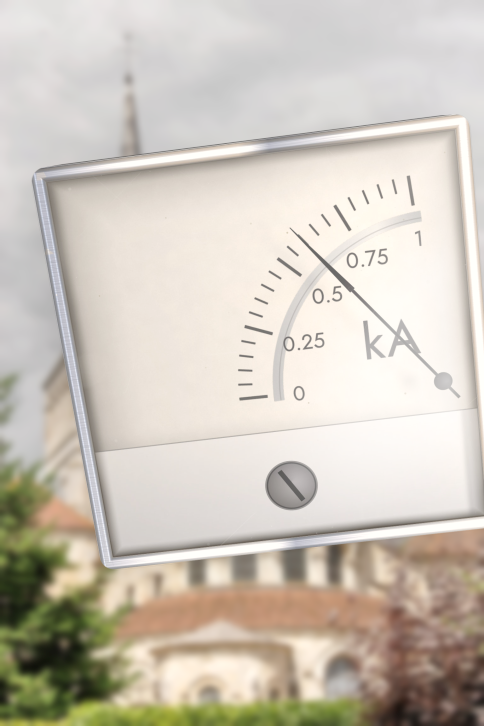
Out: {"value": 0.6, "unit": "kA"}
